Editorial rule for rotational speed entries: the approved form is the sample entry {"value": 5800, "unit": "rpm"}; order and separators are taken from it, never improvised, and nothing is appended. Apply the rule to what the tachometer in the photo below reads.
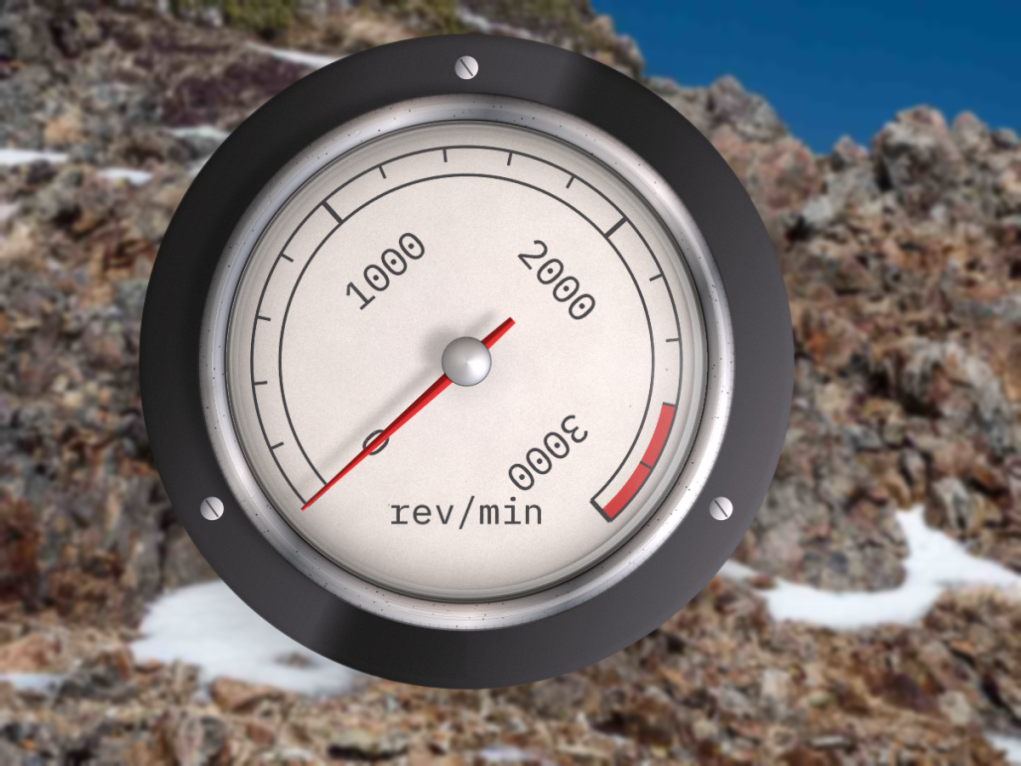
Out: {"value": 0, "unit": "rpm"}
